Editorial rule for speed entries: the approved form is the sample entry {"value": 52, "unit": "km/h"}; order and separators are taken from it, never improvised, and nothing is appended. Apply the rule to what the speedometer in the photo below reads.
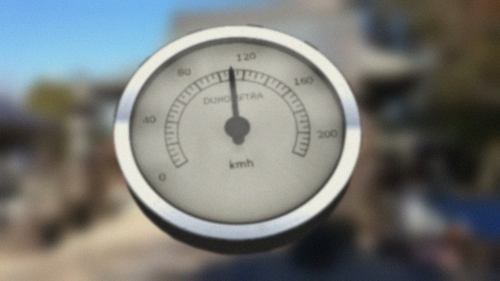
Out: {"value": 110, "unit": "km/h"}
